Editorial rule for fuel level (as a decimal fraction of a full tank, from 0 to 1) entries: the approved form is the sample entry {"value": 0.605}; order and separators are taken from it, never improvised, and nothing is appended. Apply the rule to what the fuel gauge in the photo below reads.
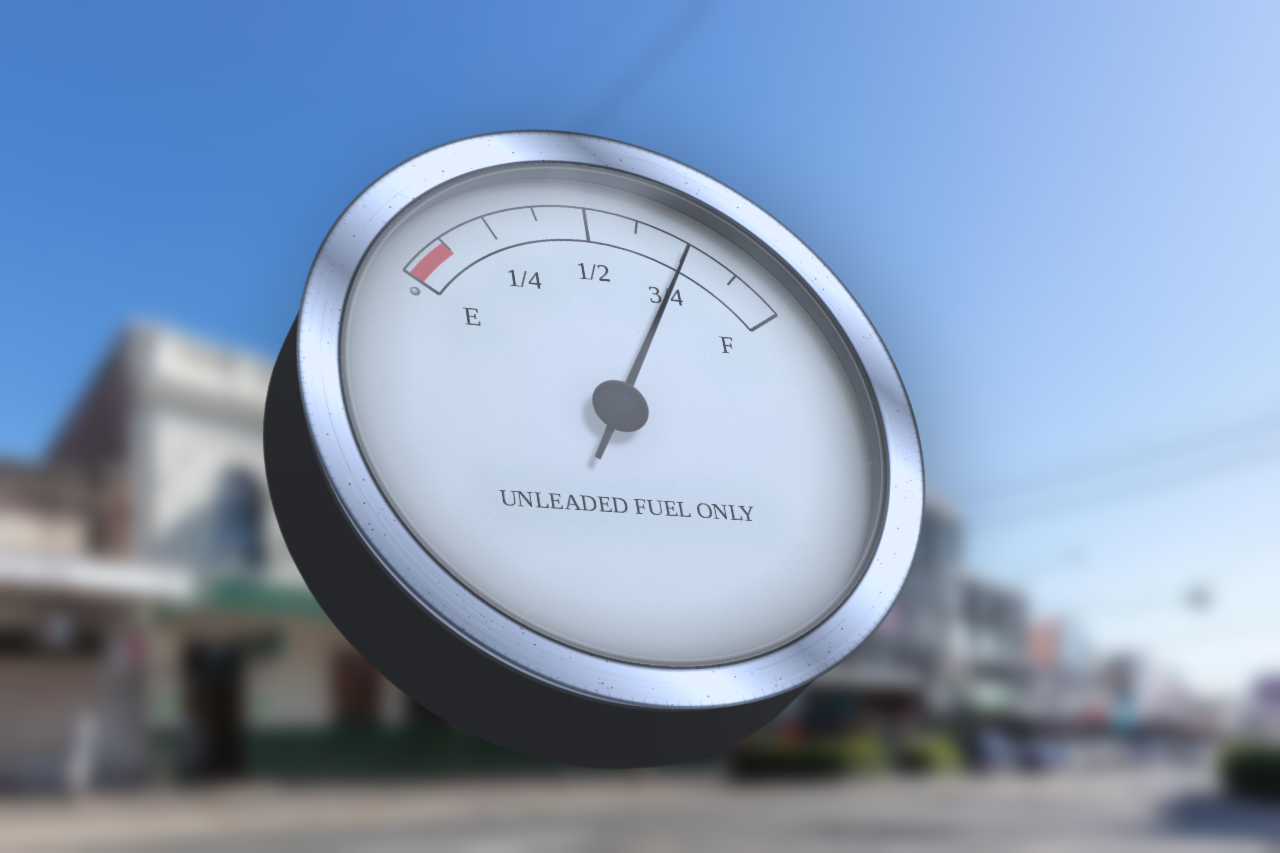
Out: {"value": 0.75}
